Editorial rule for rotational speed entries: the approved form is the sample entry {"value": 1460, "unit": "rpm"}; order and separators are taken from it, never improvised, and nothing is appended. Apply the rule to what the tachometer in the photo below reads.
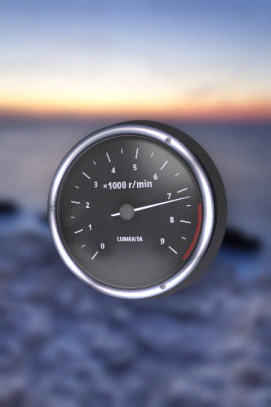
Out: {"value": 7250, "unit": "rpm"}
